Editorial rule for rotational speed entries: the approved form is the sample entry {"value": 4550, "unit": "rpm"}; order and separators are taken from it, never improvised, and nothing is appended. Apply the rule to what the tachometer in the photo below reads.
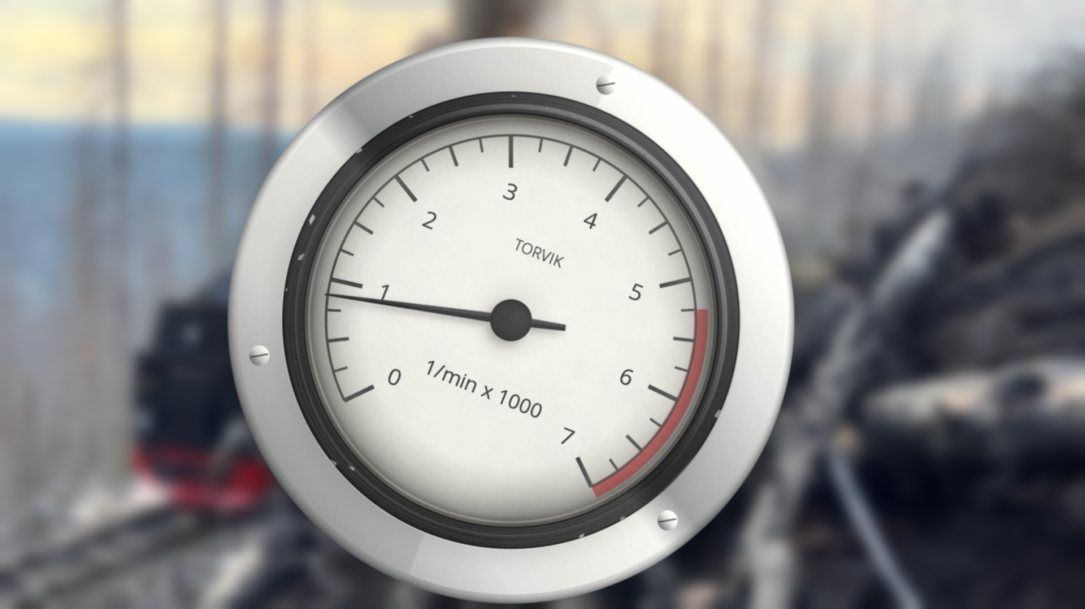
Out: {"value": 875, "unit": "rpm"}
